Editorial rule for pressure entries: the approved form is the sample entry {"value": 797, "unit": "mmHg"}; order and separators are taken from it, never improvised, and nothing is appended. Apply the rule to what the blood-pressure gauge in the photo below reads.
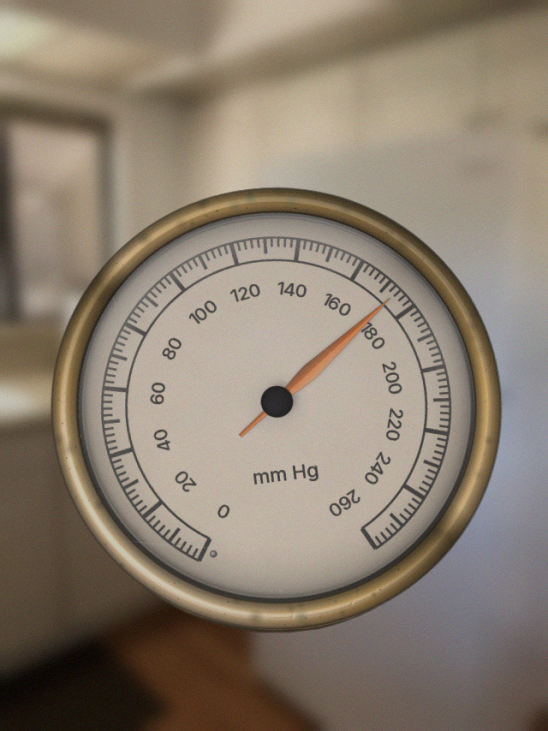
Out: {"value": 174, "unit": "mmHg"}
